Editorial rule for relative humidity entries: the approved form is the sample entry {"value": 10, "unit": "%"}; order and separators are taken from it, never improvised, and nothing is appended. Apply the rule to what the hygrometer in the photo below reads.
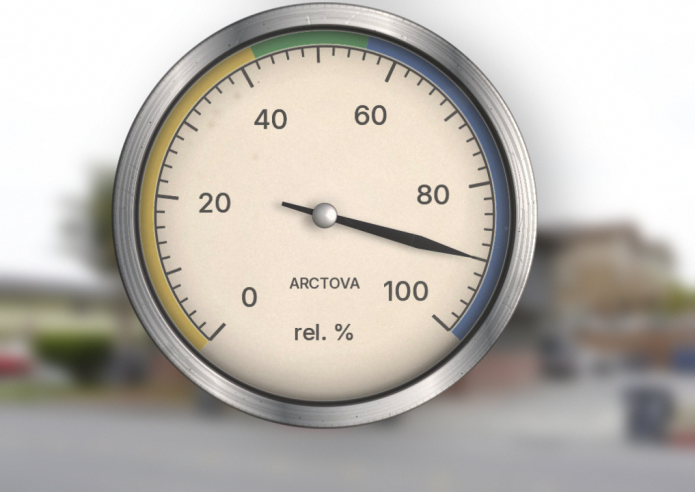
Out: {"value": 90, "unit": "%"}
